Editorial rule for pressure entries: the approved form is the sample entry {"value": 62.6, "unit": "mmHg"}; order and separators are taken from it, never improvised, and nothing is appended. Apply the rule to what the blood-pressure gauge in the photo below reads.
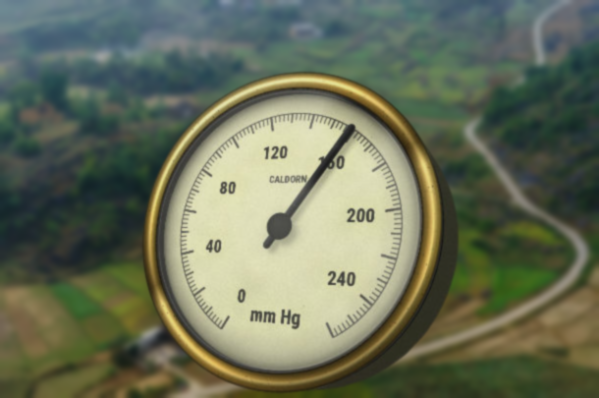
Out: {"value": 160, "unit": "mmHg"}
